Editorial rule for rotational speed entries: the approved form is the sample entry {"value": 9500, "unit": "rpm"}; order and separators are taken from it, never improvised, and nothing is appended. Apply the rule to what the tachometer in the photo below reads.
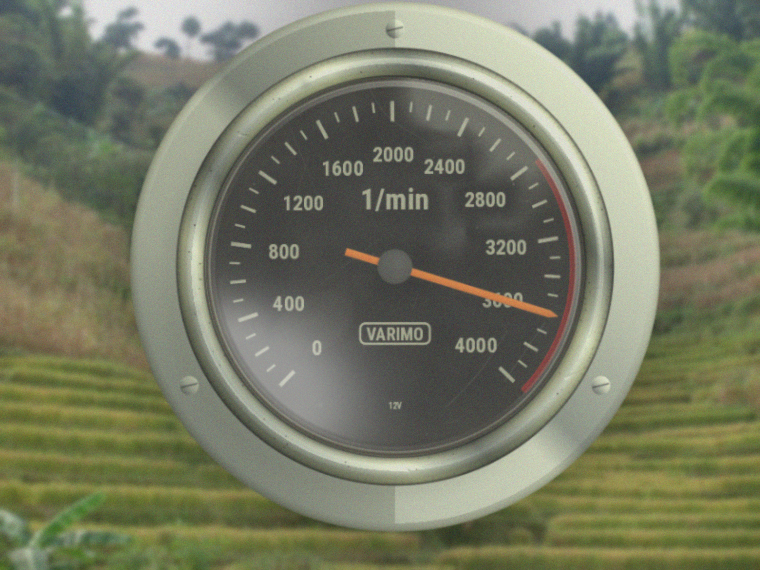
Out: {"value": 3600, "unit": "rpm"}
